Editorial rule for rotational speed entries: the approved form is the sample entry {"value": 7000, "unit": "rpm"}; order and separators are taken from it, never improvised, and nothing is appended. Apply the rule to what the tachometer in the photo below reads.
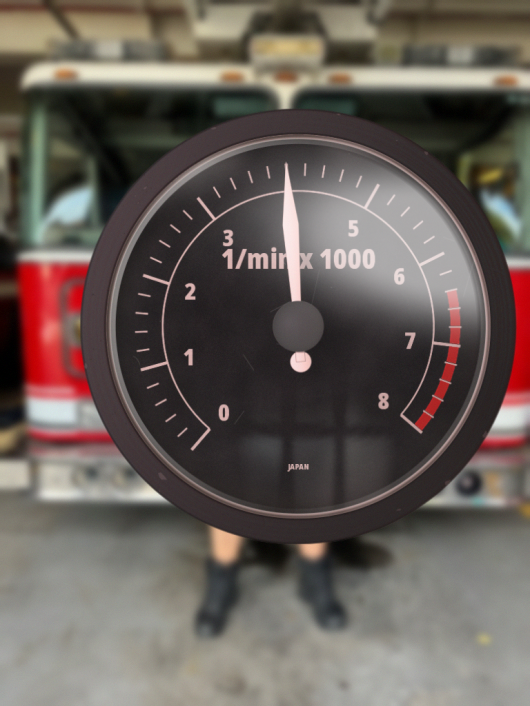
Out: {"value": 4000, "unit": "rpm"}
